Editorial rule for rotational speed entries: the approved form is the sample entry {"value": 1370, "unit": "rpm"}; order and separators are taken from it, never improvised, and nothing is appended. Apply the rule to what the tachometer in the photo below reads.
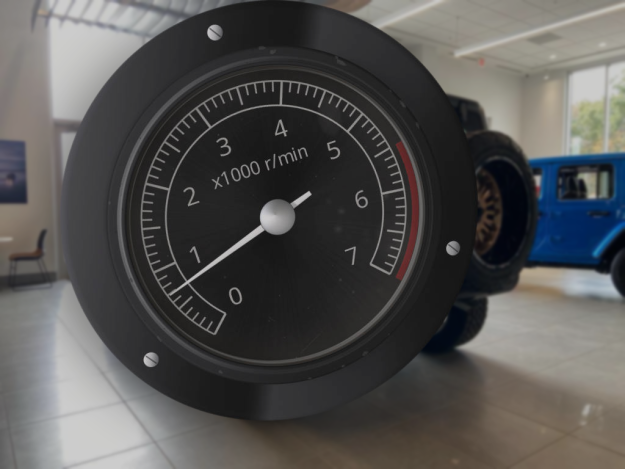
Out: {"value": 700, "unit": "rpm"}
